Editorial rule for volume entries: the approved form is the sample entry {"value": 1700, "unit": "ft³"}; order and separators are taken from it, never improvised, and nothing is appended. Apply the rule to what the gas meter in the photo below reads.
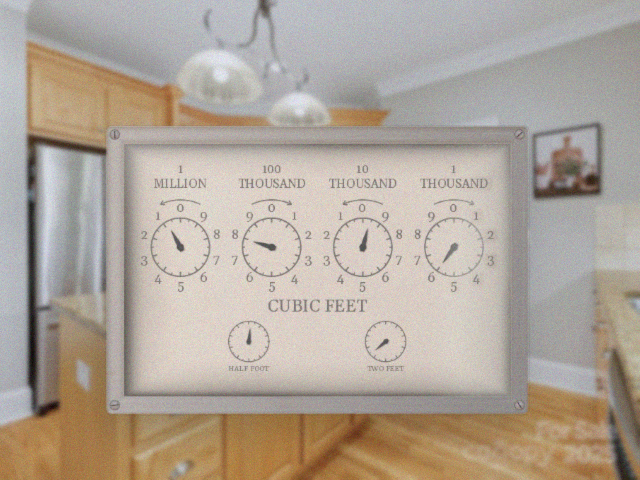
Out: {"value": 79600, "unit": "ft³"}
